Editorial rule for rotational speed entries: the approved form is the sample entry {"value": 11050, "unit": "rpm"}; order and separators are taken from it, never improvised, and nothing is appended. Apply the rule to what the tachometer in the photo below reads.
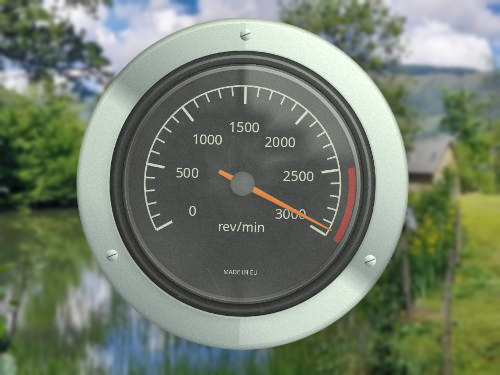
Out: {"value": 2950, "unit": "rpm"}
